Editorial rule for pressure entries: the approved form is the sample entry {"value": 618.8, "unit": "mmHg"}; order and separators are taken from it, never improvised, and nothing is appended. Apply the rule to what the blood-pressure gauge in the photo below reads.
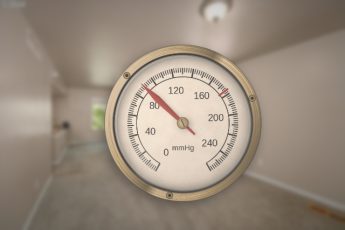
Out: {"value": 90, "unit": "mmHg"}
